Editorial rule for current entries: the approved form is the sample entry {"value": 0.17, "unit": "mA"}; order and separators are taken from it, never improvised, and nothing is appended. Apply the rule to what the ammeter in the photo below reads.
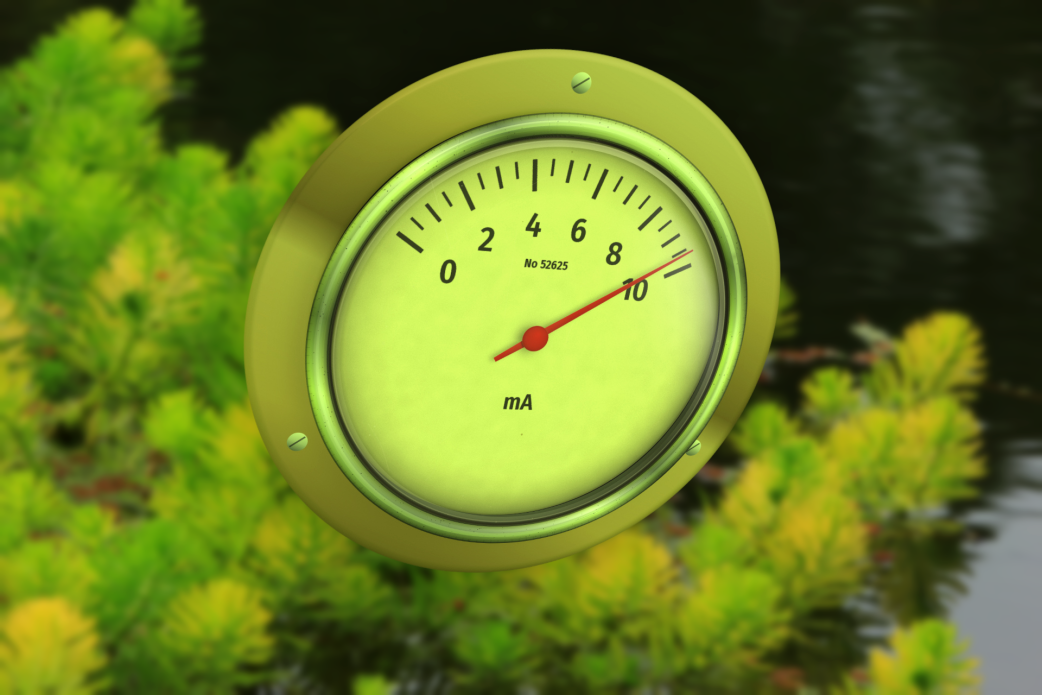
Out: {"value": 9.5, "unit": "mA"}
